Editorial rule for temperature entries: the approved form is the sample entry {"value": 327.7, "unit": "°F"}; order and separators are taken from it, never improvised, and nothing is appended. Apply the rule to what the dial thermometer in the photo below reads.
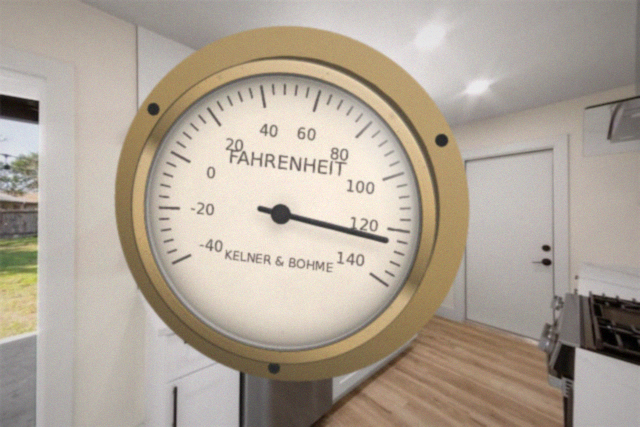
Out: {"value": 124, "unit": "°F"}
